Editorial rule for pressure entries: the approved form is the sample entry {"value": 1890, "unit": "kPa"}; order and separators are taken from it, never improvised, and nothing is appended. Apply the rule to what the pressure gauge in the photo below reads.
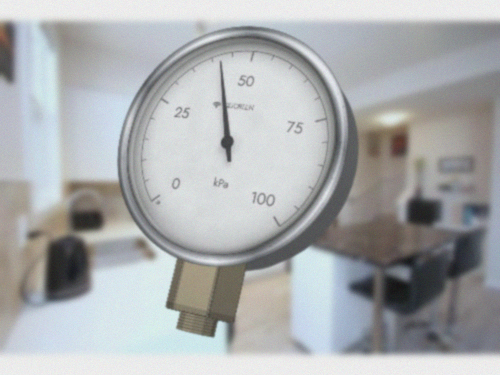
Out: {"value": 42.5, "unit": "kPa"}
